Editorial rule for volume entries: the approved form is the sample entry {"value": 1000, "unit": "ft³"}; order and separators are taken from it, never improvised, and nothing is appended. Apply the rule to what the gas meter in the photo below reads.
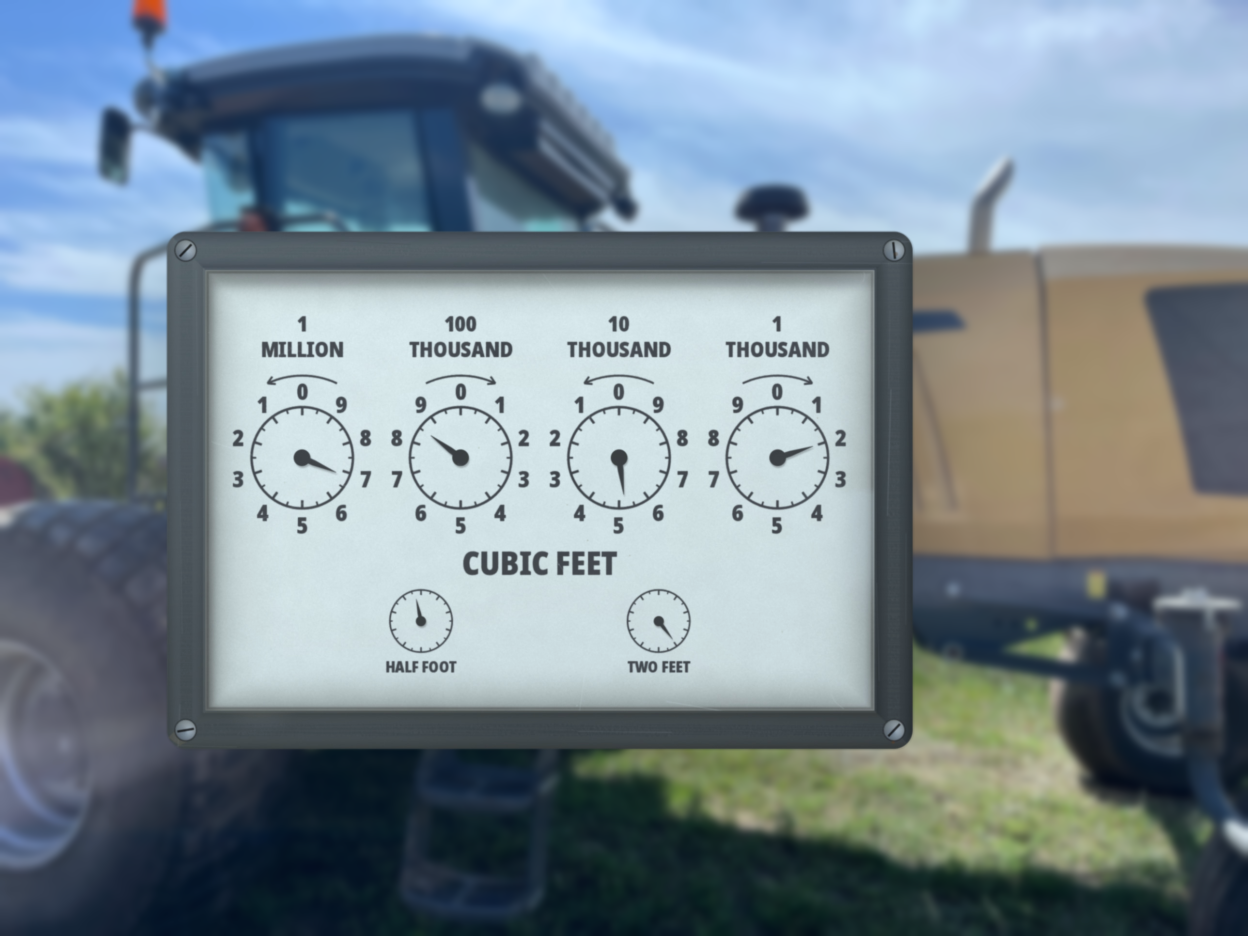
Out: {"value": 685200, "unit": "ft³"}
